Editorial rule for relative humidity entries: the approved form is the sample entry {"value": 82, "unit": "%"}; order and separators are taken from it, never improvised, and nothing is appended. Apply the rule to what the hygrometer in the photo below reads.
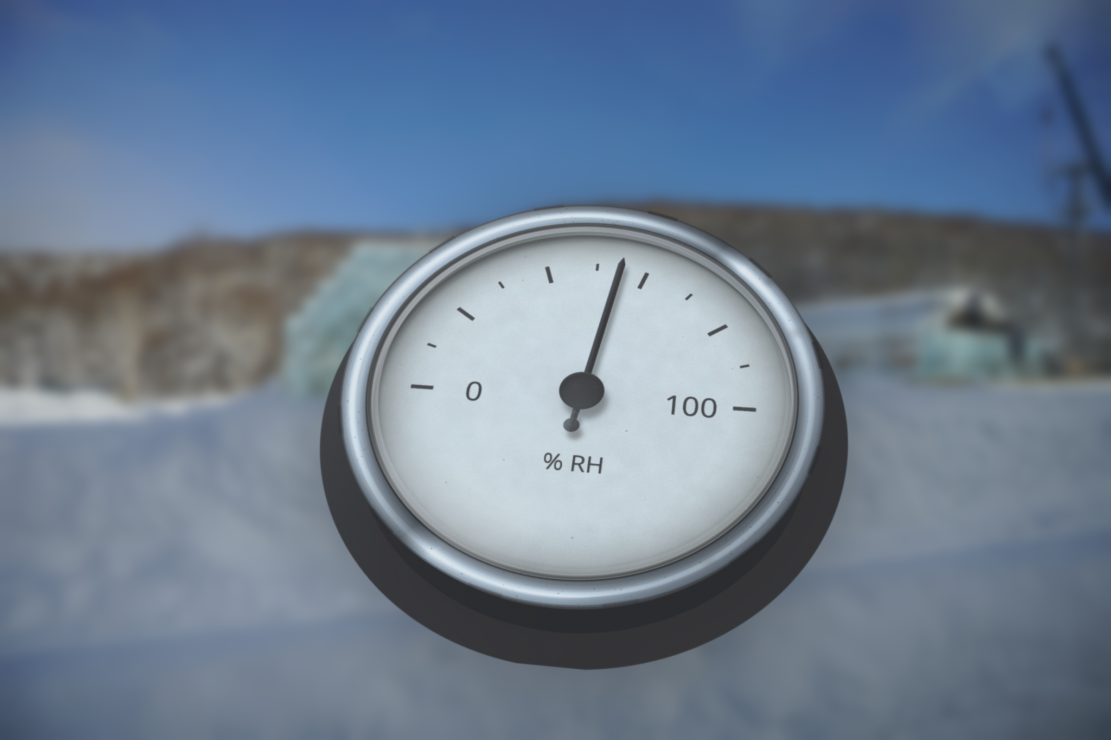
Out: {"value": 55, "unit": "%"}
